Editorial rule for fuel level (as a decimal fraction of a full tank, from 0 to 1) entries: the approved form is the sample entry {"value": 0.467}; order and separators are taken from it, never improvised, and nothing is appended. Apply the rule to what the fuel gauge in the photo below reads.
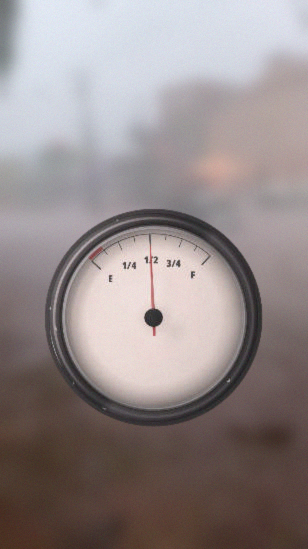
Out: {"value": 0.5}
